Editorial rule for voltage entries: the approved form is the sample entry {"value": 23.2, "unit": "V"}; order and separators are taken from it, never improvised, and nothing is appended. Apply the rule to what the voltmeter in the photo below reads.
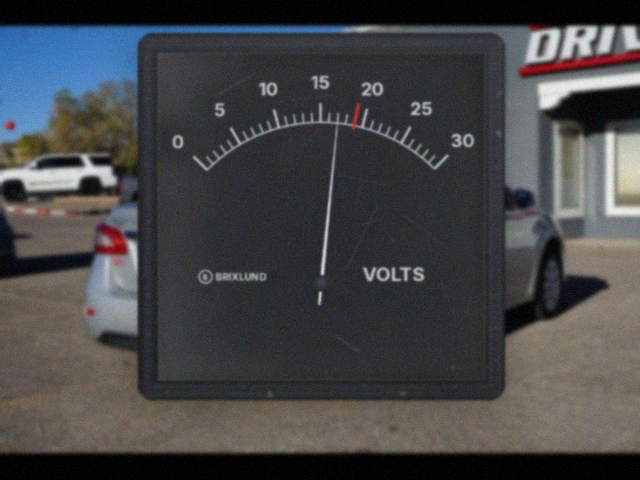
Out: {"value": 17, "unit": "V"}
